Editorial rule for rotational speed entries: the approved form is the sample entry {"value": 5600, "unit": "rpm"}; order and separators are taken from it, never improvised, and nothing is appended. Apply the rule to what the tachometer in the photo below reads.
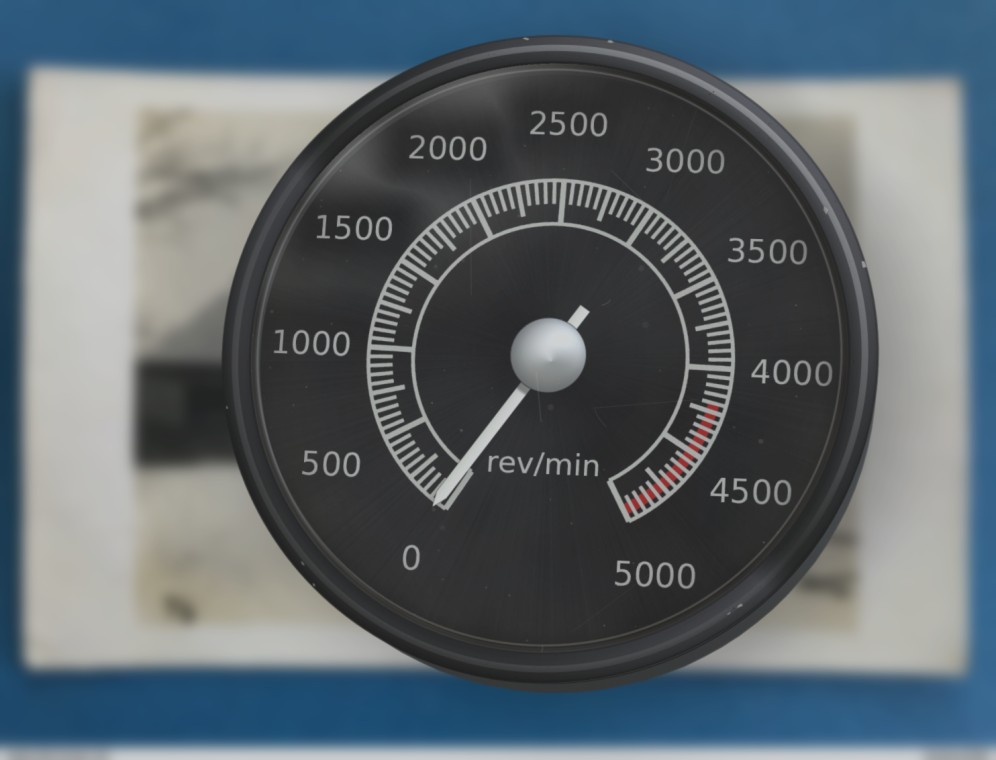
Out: {"value": 50, "unit": "rpm"}
